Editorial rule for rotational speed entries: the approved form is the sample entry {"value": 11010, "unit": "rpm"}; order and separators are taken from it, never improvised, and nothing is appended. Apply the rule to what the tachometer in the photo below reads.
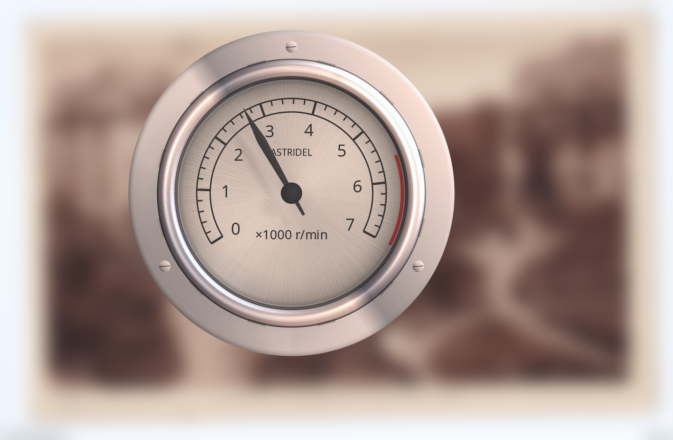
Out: {"value": 2700, "unit": "rpm"}
